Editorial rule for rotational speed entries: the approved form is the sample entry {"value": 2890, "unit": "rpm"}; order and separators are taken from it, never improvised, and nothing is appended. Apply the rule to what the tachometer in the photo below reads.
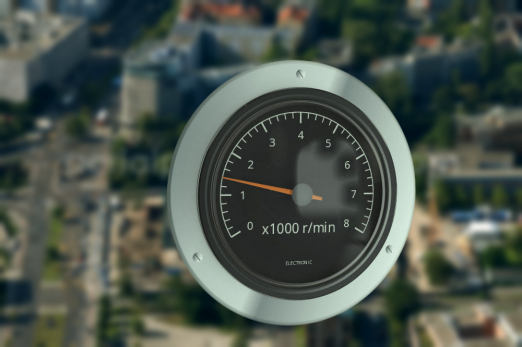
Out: {"value": 1400, "unit": "rpm"}
